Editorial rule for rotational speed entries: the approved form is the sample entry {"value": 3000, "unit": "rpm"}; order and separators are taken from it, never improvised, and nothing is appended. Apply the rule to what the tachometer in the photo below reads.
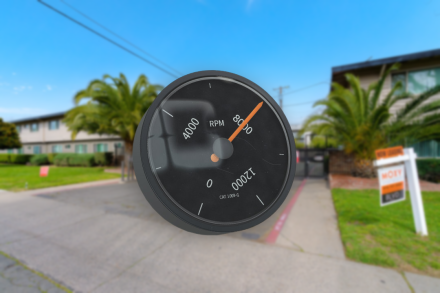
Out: {"value": 8000, "unit": "rpm"}
